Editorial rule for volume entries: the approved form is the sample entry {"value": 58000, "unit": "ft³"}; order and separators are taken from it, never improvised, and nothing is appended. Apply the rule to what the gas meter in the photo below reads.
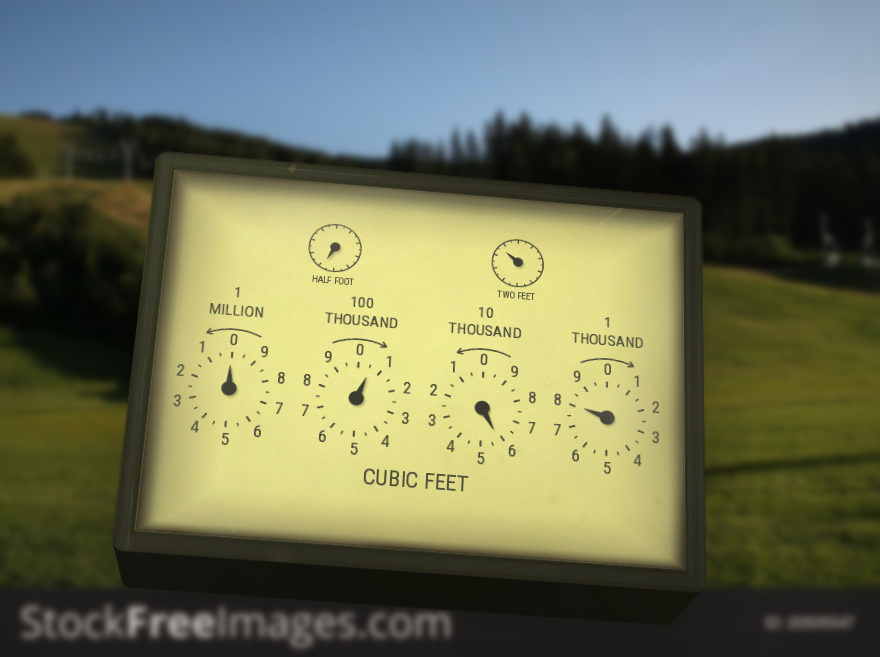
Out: {"value": 5800, "unit": "ft³"}
